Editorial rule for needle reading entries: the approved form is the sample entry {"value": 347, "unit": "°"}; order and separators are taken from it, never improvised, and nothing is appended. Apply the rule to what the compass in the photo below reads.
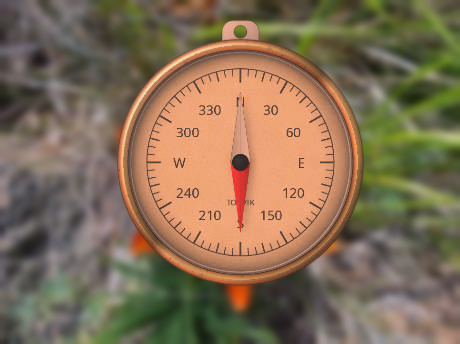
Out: {"value": 180, "unit": "°"}
